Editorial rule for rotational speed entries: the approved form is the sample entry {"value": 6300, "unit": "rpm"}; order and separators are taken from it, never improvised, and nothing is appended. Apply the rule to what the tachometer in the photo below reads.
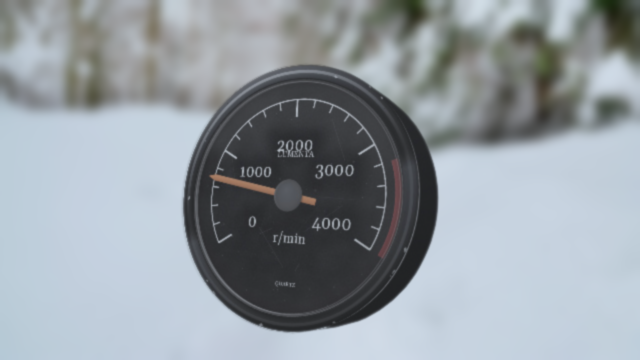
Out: {"value": 700, "unit": "rpm"}
